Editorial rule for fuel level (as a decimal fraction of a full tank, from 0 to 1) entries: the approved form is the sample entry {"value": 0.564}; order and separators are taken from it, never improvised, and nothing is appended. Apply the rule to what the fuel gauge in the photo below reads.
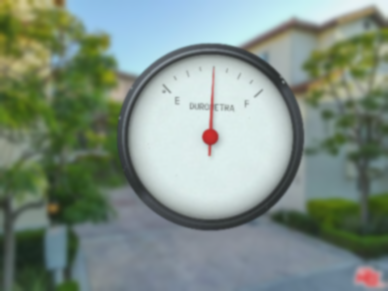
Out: {"value": 0.5}
